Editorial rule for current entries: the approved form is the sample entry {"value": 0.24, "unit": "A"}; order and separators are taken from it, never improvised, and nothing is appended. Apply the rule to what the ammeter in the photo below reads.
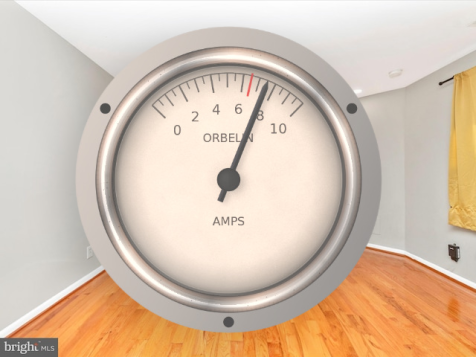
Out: {"value": 7.5, "unit": "A"}
